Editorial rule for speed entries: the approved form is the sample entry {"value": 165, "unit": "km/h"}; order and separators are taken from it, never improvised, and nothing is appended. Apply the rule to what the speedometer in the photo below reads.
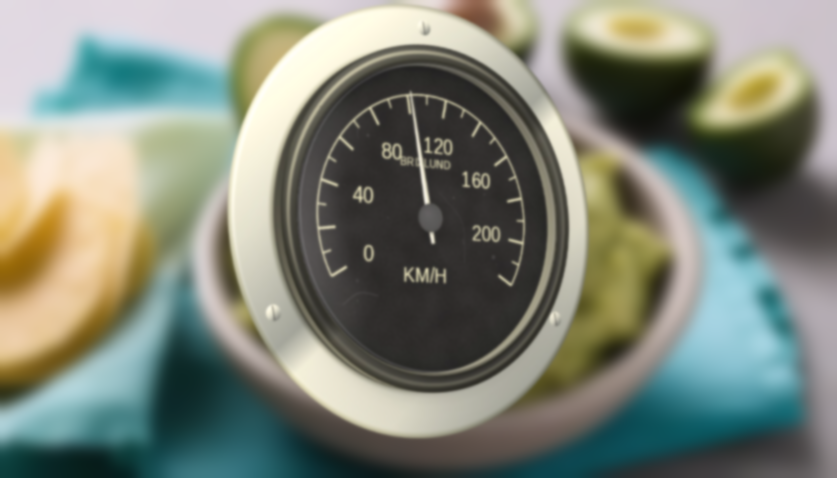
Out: {"value": 100, "unit": "km/h"}
